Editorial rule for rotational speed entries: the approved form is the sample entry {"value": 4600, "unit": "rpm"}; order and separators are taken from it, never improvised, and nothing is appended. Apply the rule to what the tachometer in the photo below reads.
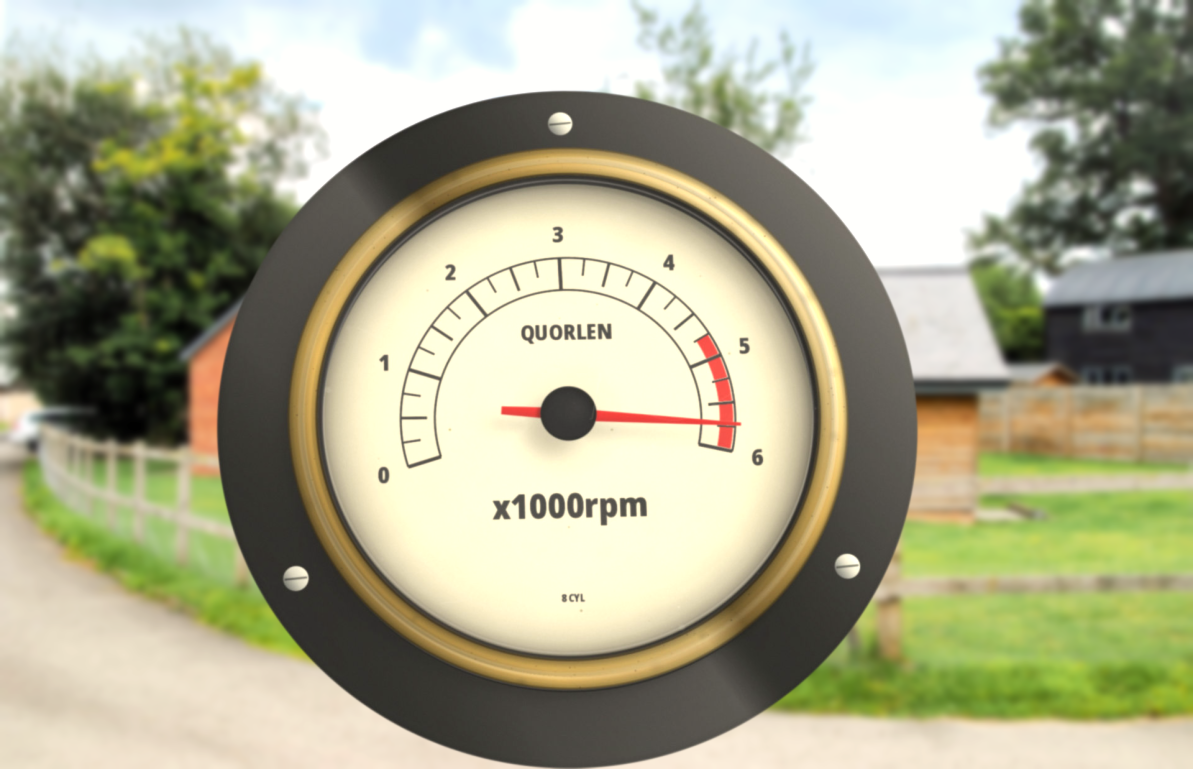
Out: {"value": 5750, "unit": "rpm"}
